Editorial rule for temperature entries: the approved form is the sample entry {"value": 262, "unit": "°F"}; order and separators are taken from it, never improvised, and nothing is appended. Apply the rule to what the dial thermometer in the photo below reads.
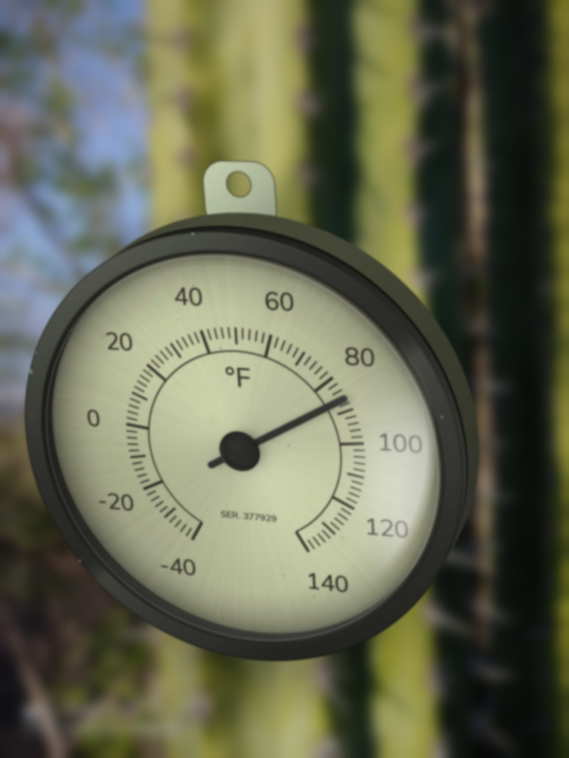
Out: {"value": 86, "unit": "°F"}
